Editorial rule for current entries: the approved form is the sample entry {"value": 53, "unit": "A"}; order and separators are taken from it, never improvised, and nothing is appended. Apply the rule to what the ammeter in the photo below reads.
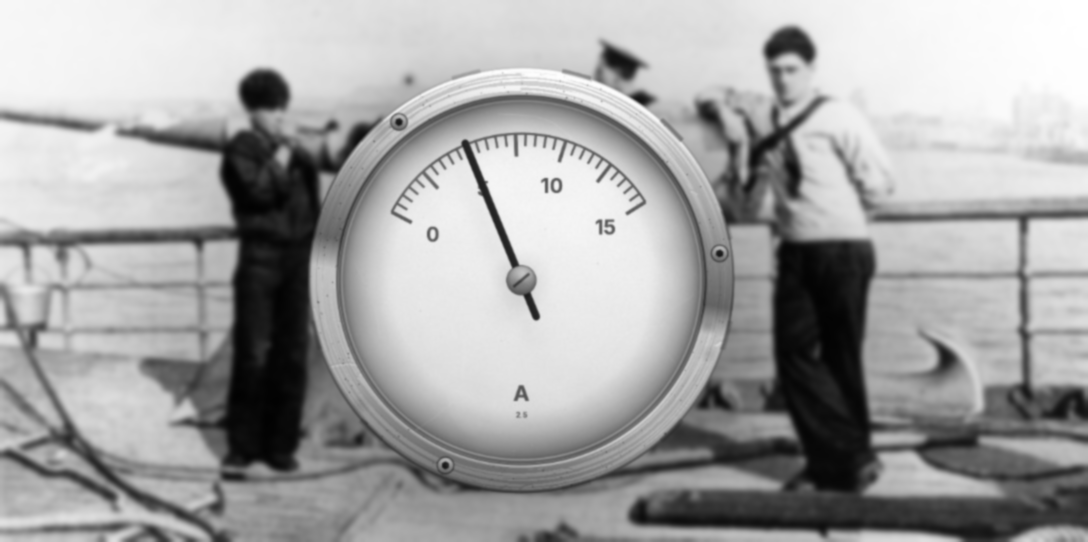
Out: {"value": 5, "unit": "A"}
